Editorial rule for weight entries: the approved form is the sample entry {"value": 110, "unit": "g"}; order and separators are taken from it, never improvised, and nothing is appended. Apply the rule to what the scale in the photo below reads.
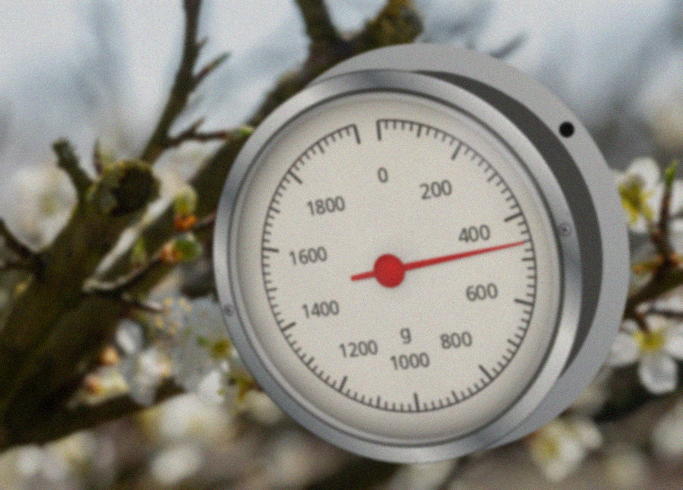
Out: {"value": 460, "unit": "g"}
